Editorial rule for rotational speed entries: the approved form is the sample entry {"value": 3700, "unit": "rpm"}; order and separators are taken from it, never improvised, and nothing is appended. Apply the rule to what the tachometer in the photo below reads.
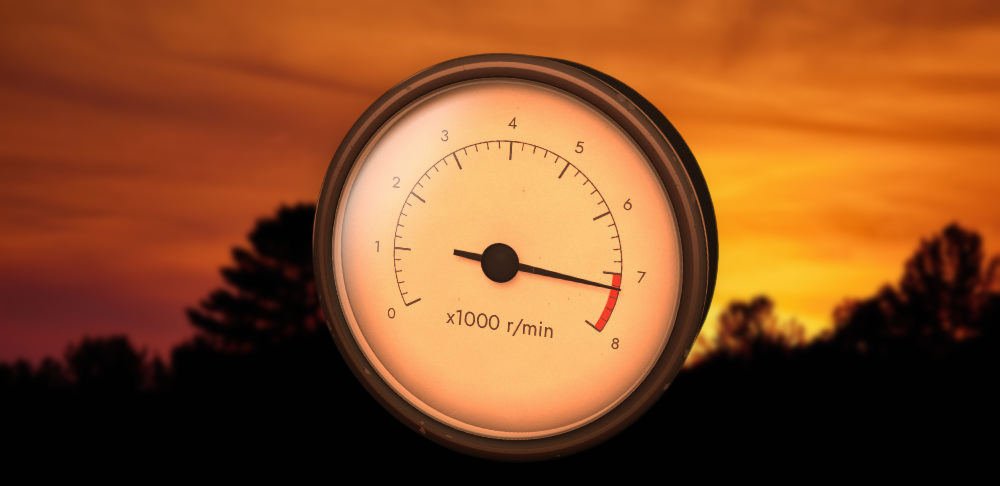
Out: {"value": 7200, "unit": "rpm"}
